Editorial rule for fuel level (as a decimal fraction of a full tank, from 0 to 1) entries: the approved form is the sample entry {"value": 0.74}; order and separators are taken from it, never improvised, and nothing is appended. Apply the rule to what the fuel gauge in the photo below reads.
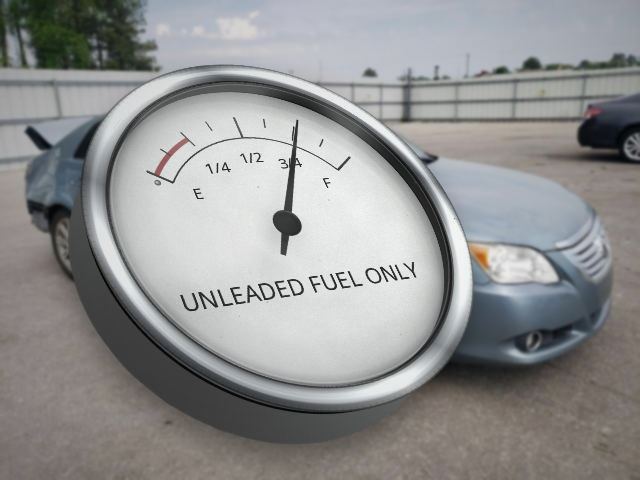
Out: {"value": 0.75}
